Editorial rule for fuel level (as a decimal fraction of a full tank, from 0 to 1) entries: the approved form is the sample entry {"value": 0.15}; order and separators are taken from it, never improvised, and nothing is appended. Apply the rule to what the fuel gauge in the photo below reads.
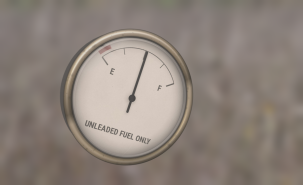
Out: {"value": 0.5}
